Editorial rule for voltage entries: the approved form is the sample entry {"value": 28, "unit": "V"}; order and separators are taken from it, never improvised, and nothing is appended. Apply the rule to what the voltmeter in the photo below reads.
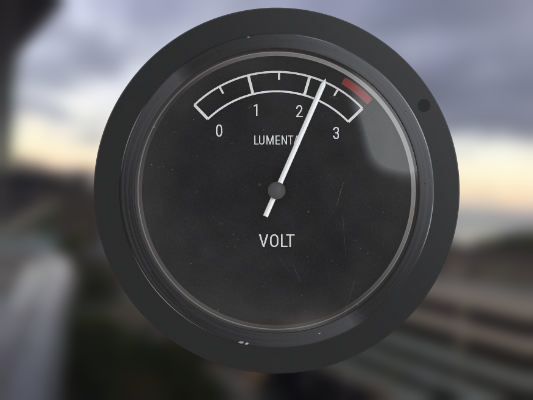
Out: {"value": 2.25, "unit": "V"}
